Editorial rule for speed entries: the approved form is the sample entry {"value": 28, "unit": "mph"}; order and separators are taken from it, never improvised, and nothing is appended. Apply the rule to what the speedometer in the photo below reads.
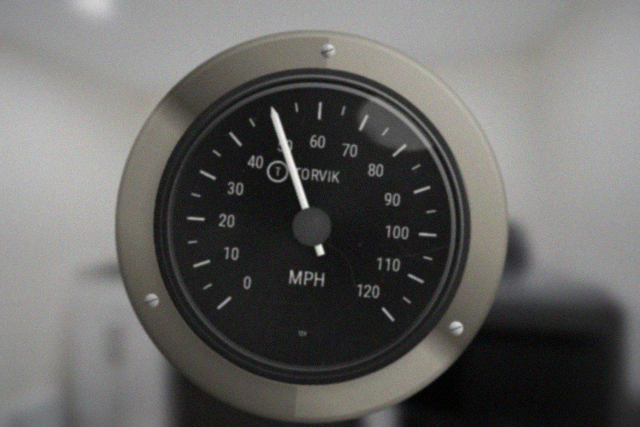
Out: {"value": 50, "unit": "mph"}
